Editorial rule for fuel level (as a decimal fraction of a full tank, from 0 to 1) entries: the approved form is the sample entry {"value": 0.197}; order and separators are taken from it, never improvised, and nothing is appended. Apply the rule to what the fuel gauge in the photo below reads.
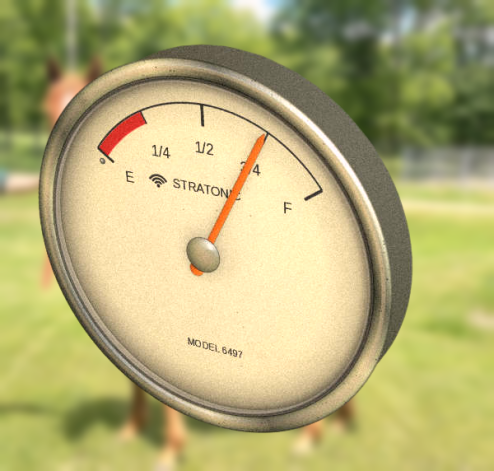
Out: {"value": 0.75}
